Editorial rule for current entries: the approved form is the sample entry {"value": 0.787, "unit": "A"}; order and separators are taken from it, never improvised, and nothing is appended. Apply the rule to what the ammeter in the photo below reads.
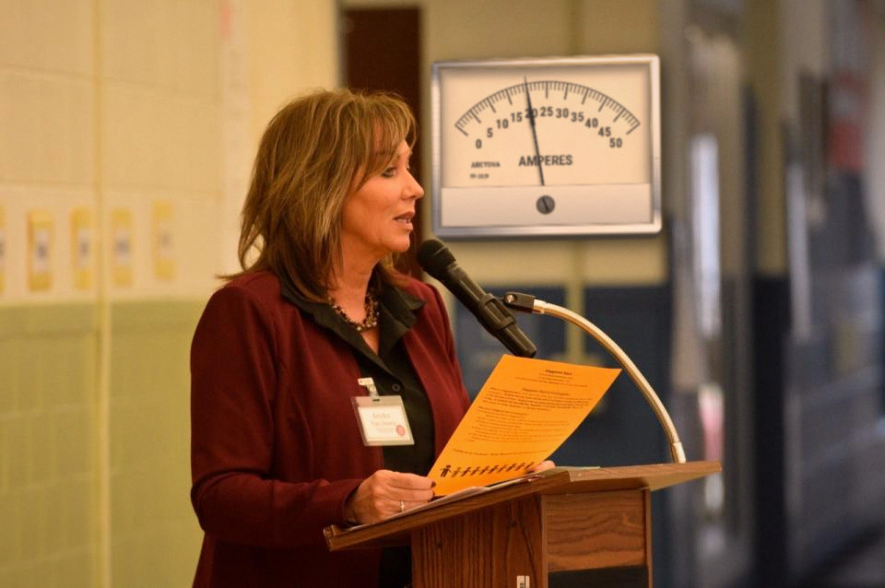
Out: {"value": 20, "unit": "A"}
